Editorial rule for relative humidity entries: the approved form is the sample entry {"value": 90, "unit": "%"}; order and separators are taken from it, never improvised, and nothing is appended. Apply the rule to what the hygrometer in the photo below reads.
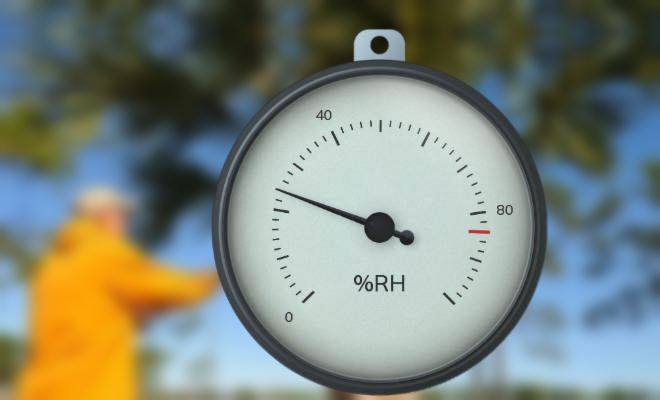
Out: {"value": 24, "unit": "%"}
